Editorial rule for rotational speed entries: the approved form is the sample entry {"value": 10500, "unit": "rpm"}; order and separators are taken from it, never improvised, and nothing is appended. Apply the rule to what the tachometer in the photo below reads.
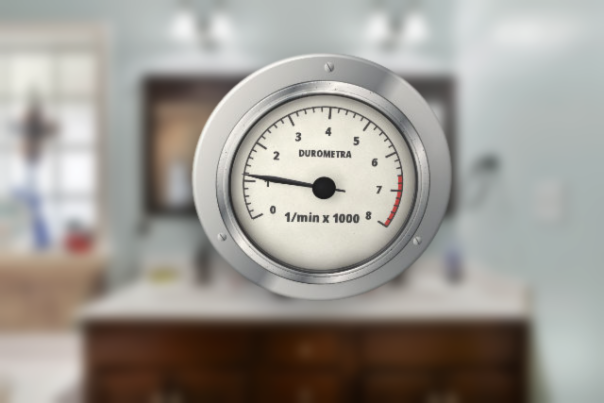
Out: {"value": 1200, "unit": "rpm"}
